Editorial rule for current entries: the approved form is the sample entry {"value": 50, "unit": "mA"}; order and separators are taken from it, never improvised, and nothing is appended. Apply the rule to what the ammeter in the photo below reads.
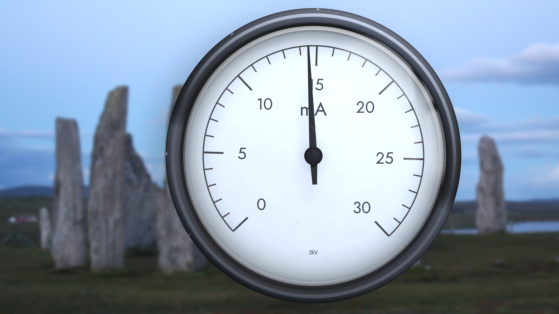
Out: {"value": 14.5, "unit": "mA"}
